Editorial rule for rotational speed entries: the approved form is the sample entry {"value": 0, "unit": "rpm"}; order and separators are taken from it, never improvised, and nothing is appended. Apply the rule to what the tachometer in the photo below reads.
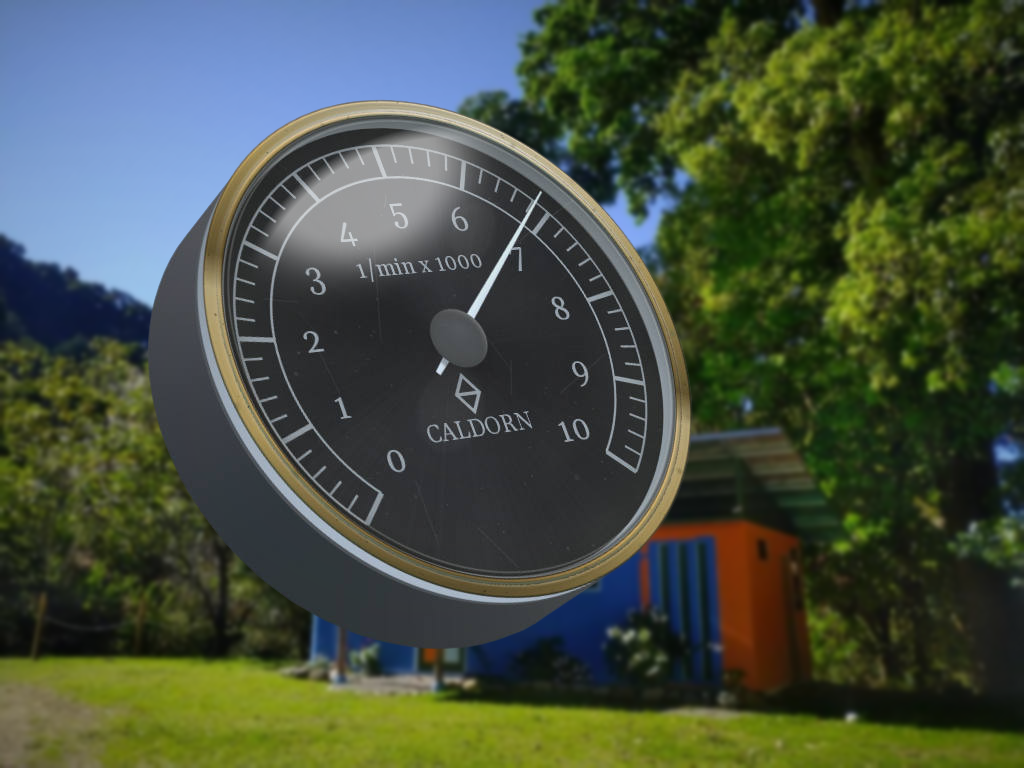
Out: {"value": 6800, "unit": "rpm"}
